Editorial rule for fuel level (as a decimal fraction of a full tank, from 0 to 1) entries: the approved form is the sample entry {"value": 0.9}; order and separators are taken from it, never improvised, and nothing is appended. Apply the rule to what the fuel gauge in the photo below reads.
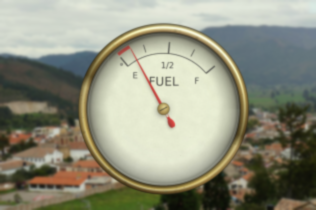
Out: {"value": 0.125}
